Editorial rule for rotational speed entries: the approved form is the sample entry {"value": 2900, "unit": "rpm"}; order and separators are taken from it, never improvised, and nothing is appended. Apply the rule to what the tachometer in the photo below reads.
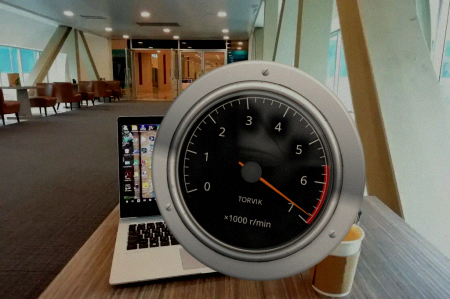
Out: {"value": 6800, "unit": "rpm"}
